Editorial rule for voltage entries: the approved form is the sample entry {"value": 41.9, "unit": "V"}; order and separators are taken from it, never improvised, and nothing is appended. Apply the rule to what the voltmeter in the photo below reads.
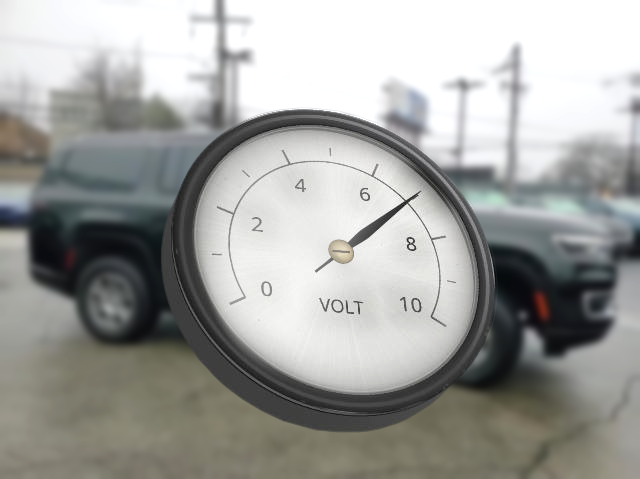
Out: {"value": 7, "unit": "V"}
